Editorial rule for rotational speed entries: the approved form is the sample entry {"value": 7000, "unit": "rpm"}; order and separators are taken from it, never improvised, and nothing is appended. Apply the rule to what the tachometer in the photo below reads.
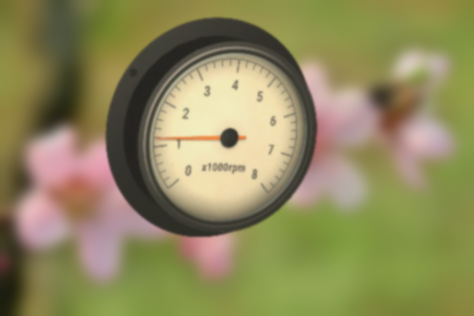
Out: {"value": 1200, "unit": "rpm"}
